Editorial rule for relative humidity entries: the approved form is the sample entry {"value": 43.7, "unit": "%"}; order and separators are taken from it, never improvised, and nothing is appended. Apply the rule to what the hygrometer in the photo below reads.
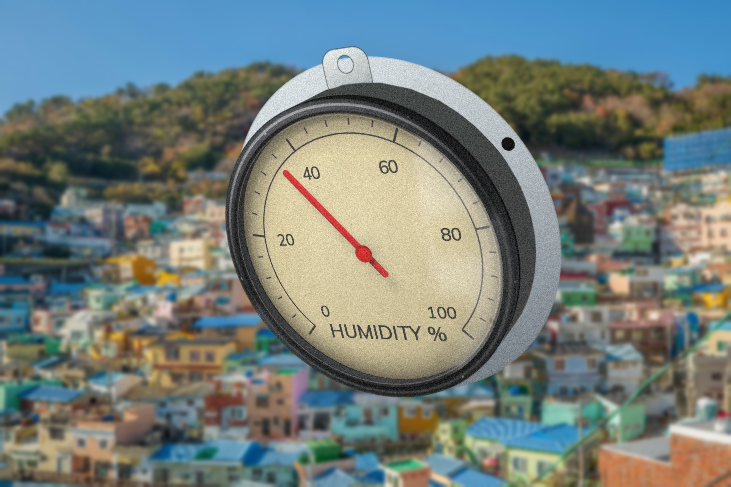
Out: {"value": 36, "unit": "%"}
